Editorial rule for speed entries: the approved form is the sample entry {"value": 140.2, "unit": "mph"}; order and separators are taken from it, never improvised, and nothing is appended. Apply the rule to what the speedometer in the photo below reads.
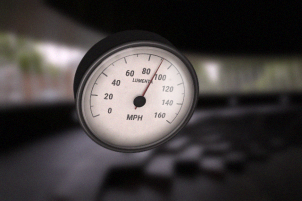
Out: {"value": 90, "unit": "mph"}
